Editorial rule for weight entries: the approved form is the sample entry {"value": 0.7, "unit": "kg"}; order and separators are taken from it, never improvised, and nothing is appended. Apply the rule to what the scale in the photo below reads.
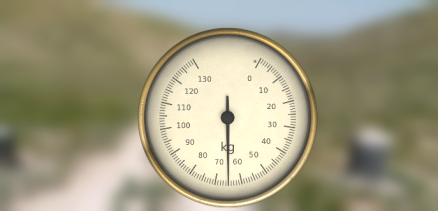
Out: {"value": 65, "unit": "kg"}
